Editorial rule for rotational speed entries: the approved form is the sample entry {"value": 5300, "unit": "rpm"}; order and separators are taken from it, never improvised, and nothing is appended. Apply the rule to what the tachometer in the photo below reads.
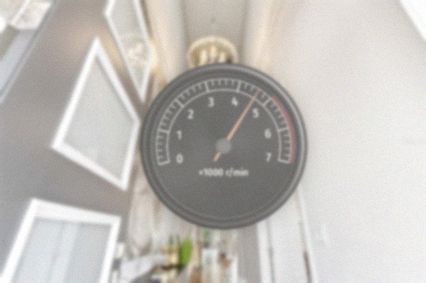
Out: {"value": 4600, "unit": "rpm"}
